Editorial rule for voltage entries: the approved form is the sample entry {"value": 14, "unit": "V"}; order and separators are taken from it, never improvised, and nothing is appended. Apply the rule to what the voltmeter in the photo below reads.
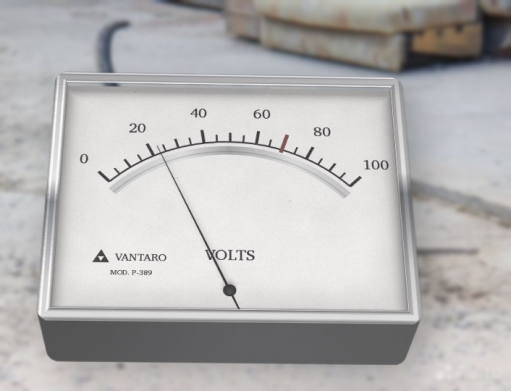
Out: {"value": 22.5, "unit": "V"}
